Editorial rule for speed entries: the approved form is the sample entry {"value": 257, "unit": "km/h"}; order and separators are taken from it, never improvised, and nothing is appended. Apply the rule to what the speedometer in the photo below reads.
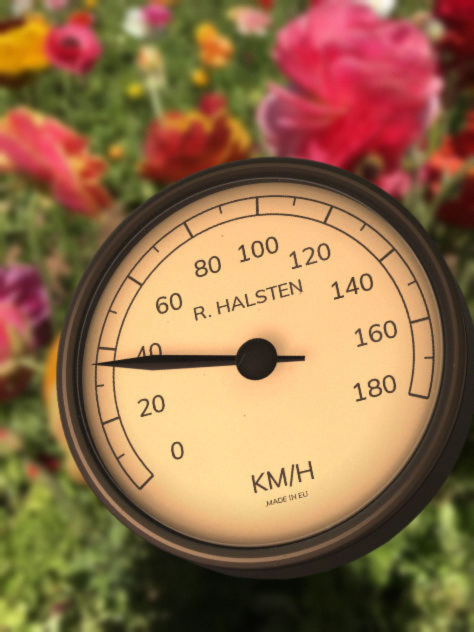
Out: {"value": 35, "unit": "km/h"}
